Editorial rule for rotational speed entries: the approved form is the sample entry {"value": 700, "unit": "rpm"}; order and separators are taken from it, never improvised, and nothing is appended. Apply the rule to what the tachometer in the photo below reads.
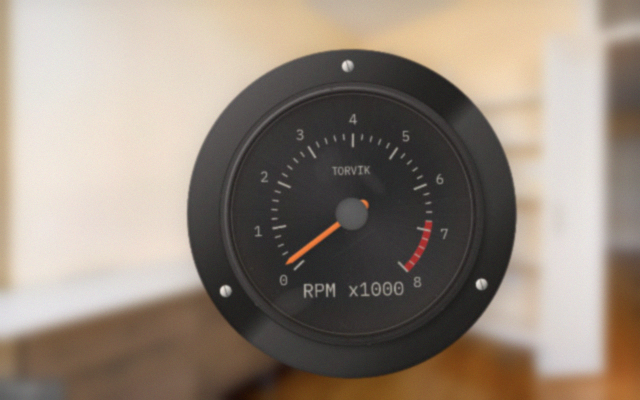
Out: {"value": 200, "unit": "rpm"}
